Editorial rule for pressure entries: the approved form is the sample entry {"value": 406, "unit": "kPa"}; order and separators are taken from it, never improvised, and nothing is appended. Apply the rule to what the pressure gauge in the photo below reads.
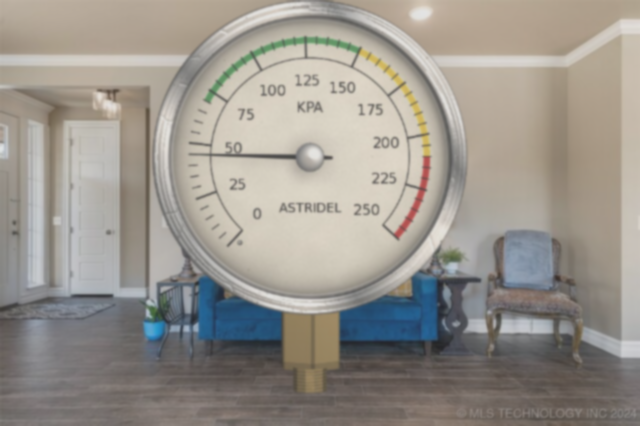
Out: {"value": 45, "unit": "kPa"}
